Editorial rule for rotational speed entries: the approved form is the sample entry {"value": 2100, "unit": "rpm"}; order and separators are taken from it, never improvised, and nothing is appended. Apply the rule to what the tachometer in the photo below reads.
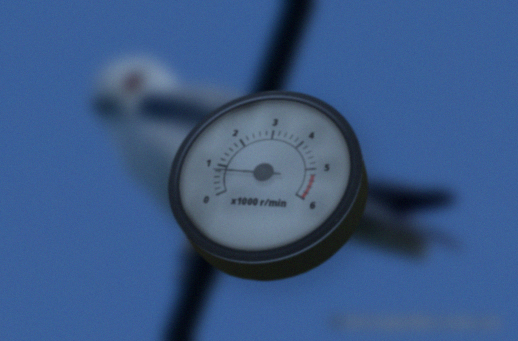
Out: {"value": 800, "unit": "rpm"}
